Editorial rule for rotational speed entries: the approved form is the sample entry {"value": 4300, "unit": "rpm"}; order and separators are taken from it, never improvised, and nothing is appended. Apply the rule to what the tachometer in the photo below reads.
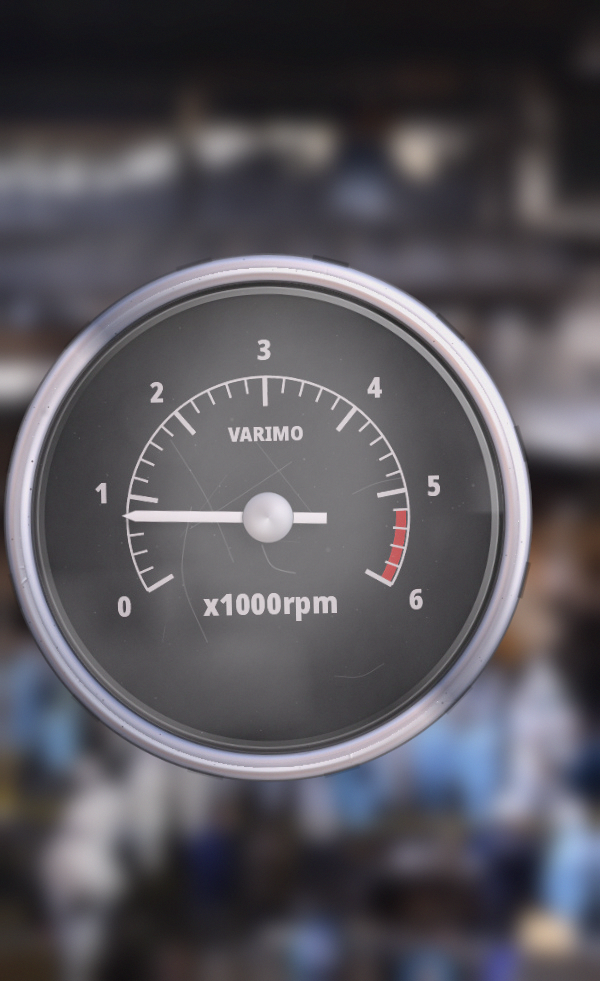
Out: {"value": 800, "unit": "rpm"}
